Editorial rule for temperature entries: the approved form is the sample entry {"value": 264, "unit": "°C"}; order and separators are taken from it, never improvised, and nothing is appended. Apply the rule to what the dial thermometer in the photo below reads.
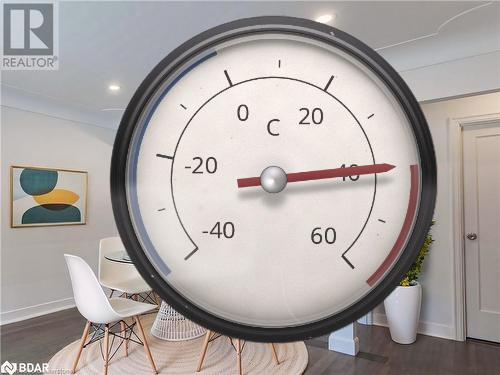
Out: {"value": 40, "unit": "°C"}
